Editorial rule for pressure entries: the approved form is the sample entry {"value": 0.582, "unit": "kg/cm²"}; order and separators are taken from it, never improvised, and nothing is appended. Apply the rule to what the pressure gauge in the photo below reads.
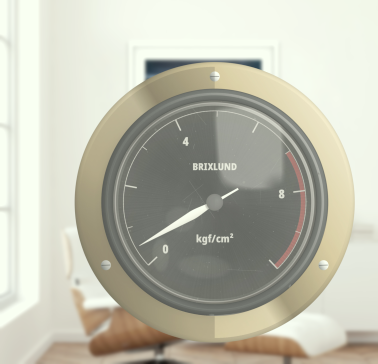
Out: {"value": 0.5, "unit": "kg/cm²"}
